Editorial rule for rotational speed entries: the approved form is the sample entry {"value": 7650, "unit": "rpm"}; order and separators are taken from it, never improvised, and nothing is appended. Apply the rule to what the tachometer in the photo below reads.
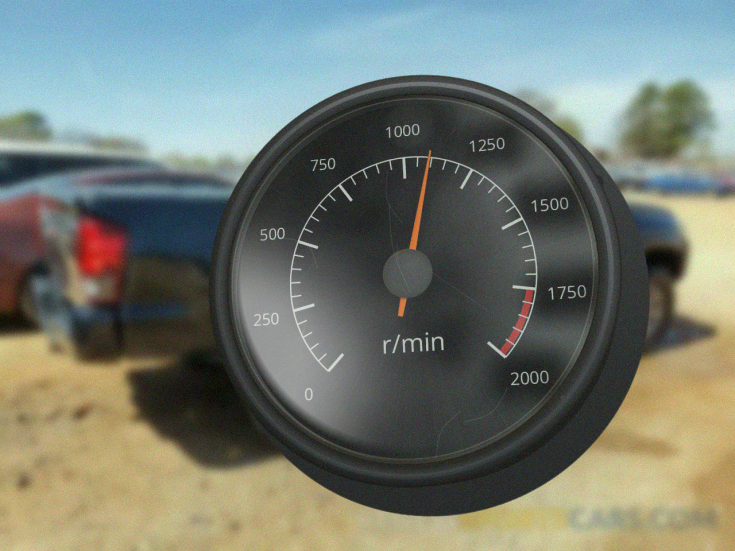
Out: {"value": 1100, "unit": "rpm"}
